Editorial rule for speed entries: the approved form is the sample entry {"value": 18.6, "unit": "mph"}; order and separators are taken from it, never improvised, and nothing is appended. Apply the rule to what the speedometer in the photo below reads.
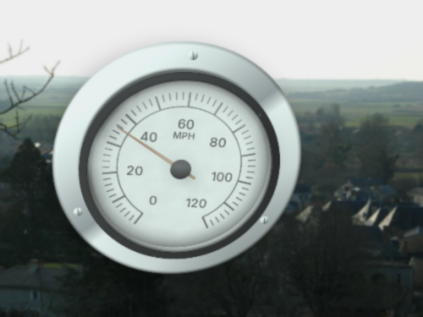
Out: {"value": 36, "unit": "mph"}
